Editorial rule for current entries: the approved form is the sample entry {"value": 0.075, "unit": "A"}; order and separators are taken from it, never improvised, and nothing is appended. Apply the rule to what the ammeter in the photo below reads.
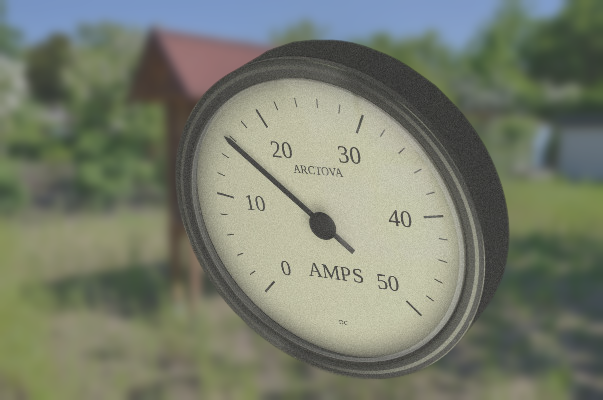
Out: {"value": 16, "unit": "A"}
